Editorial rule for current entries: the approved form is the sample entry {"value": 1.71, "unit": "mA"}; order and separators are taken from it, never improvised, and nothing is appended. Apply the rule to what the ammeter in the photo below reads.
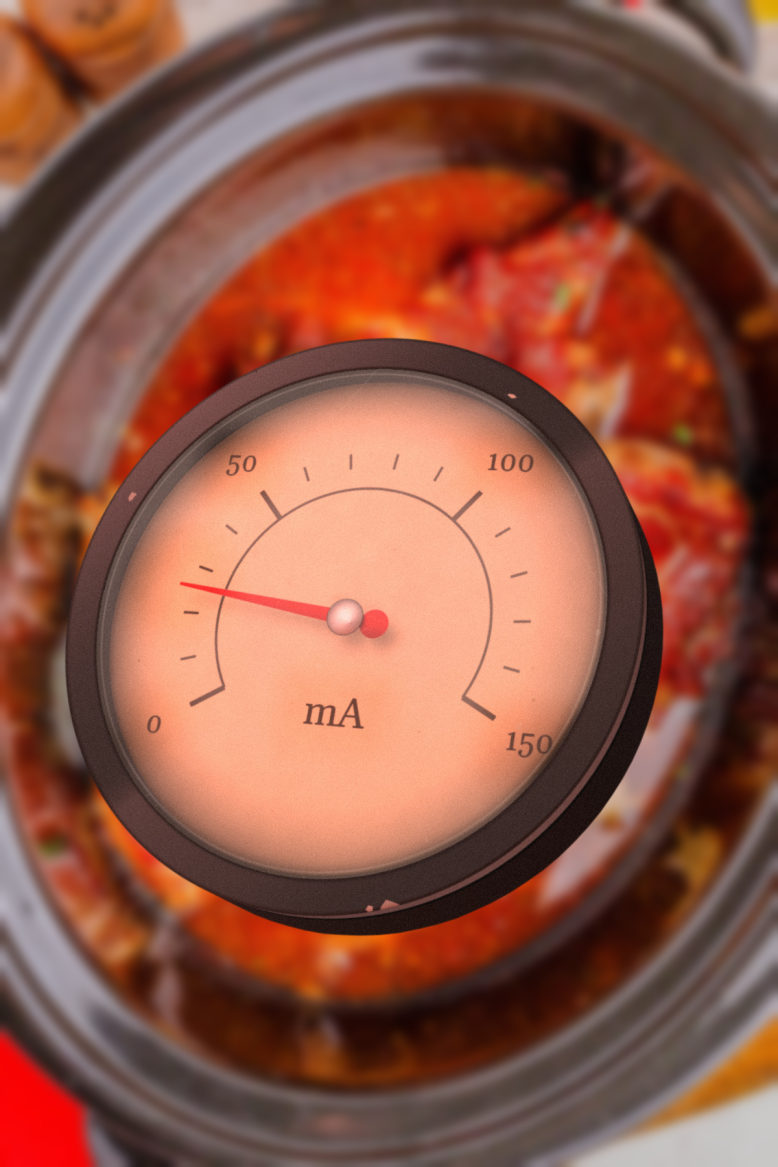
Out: {"value": 25, "unit": "mA"}
